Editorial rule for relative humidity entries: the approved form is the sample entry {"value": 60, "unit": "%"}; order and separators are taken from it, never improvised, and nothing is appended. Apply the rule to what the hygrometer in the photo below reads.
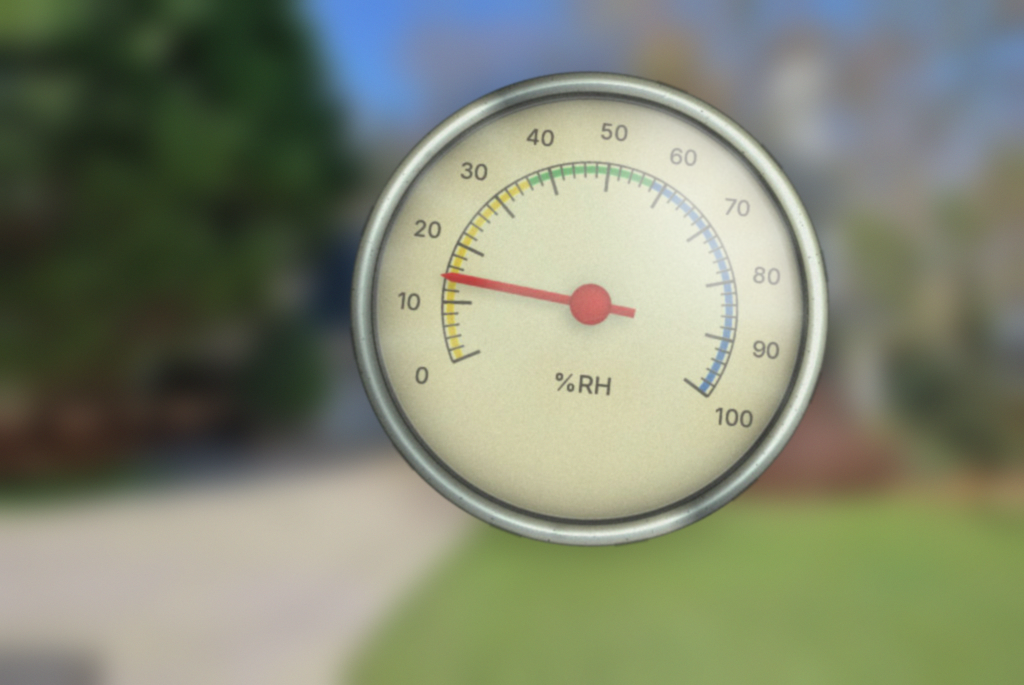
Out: {"value": 14, "unit": "%"}
